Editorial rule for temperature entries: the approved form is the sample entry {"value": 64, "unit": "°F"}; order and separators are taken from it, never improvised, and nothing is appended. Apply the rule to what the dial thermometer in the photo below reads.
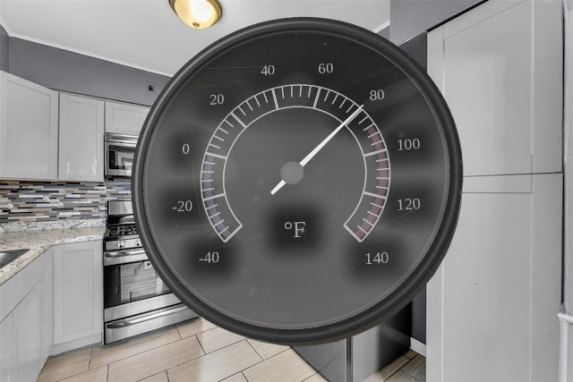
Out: {"value": 80, "unit": "°F"}
